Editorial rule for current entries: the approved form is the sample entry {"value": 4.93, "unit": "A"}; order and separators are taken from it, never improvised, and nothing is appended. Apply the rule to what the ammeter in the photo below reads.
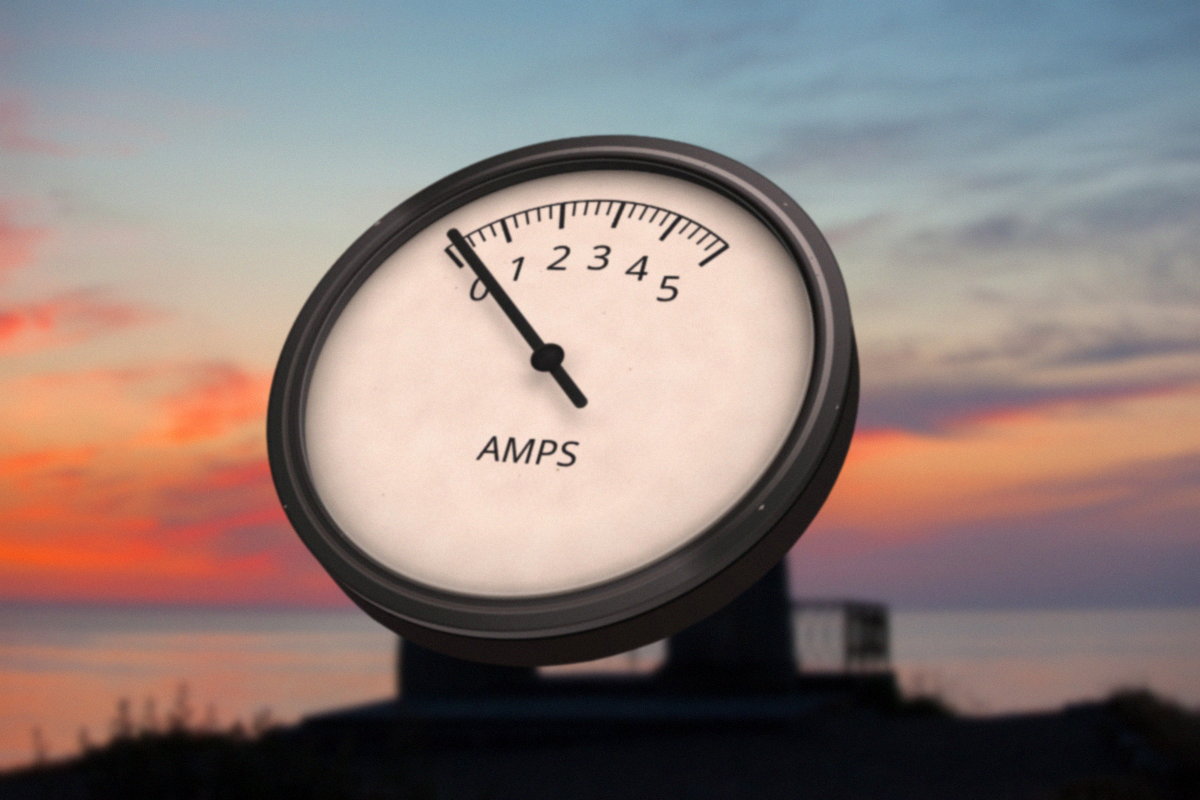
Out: {"value": 0.2, "unit": "A"}
